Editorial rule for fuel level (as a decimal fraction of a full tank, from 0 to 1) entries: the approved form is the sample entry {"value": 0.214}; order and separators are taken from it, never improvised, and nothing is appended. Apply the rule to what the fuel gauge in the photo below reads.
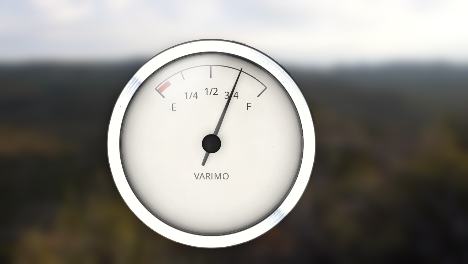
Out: {"value": 0.75}
